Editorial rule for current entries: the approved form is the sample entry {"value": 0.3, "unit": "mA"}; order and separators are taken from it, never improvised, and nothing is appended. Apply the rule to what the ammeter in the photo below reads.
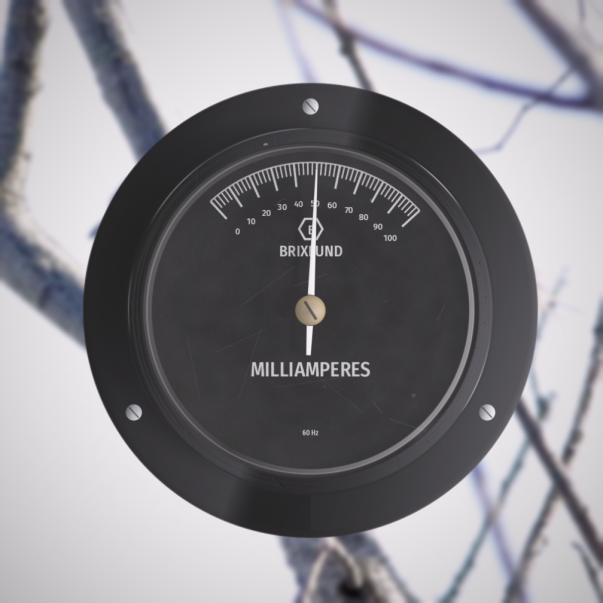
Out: {"value": 50, "unit": "mA"}
